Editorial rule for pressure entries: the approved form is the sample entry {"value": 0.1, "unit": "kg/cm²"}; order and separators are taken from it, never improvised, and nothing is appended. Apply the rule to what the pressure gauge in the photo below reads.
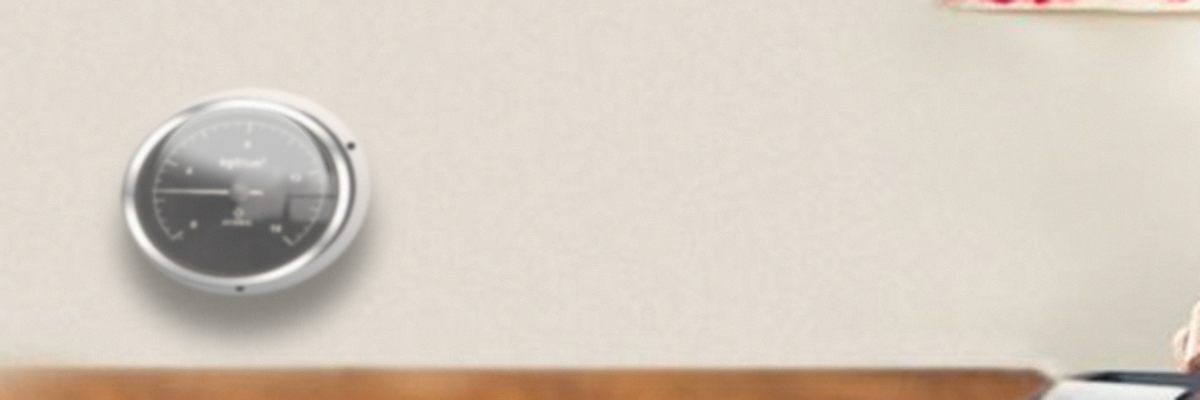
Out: {"value": 2.5, "unit": "kg/cm²"}
